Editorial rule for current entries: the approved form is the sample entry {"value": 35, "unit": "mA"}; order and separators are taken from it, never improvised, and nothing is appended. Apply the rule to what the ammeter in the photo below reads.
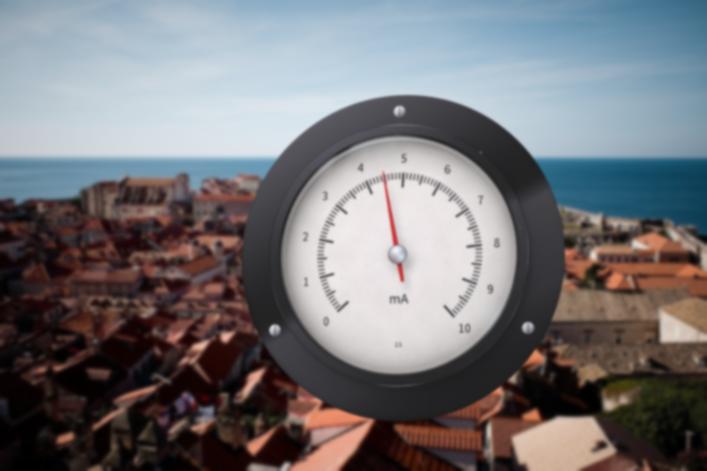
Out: {"value": 4.5, "unit": "mA"}
